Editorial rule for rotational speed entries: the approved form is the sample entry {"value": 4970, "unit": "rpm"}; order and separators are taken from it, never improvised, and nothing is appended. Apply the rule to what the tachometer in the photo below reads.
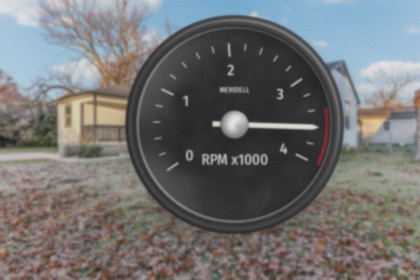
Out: {"value": 3600, "unit": "rpm"}
